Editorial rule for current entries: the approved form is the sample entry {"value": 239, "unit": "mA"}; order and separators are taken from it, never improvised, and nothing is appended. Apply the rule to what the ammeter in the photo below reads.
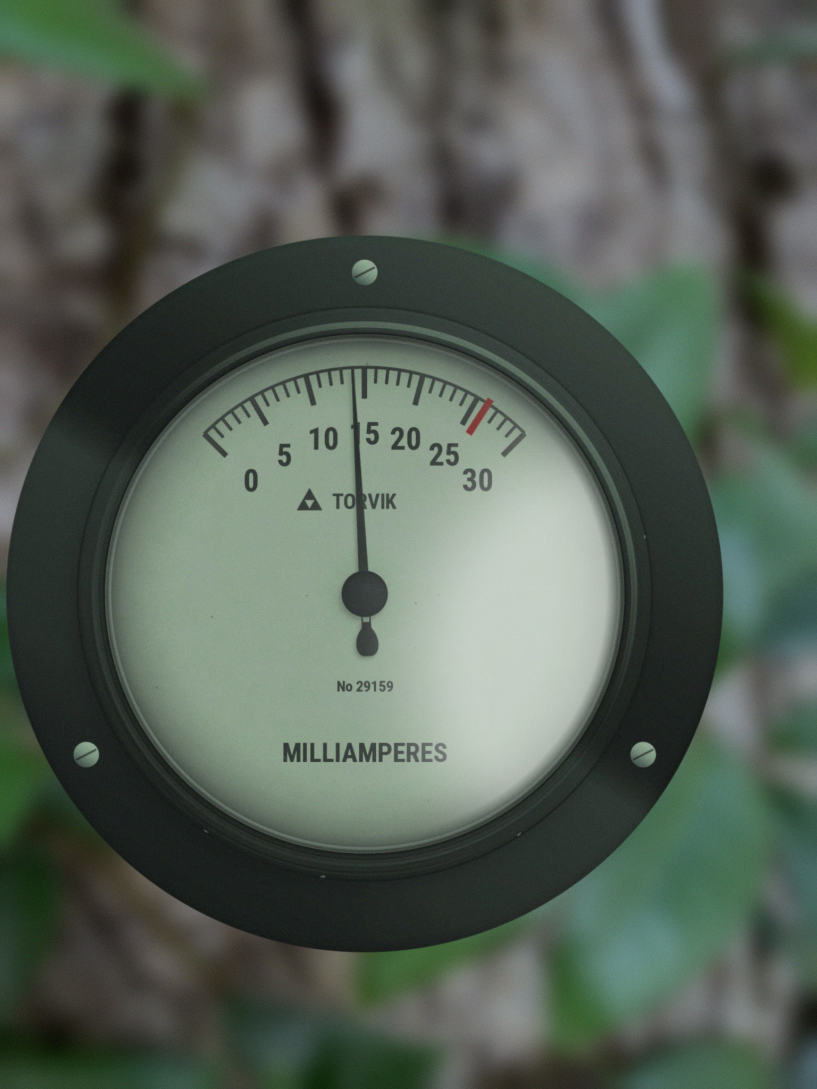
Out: {"value": 14, "unit": "mA"}
